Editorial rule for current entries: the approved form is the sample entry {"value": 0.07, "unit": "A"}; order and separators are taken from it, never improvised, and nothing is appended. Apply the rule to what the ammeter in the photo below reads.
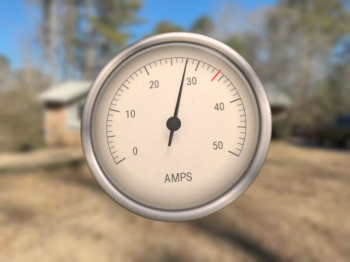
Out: {"value": 28, "unit": "A"}
